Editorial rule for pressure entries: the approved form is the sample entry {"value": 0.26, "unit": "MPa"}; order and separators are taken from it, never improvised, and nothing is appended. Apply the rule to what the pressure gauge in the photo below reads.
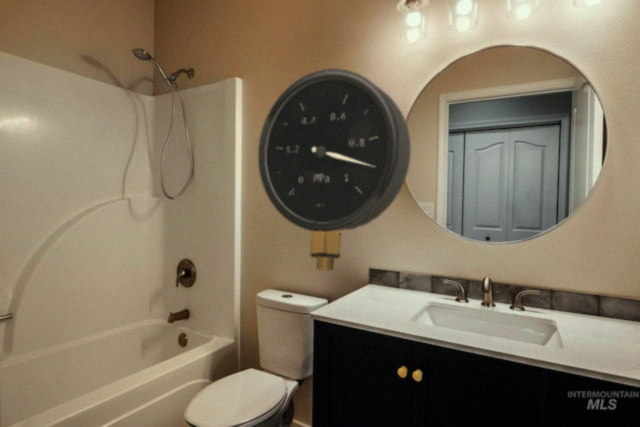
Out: {"value": 0.9, "unit": "MPa"}
